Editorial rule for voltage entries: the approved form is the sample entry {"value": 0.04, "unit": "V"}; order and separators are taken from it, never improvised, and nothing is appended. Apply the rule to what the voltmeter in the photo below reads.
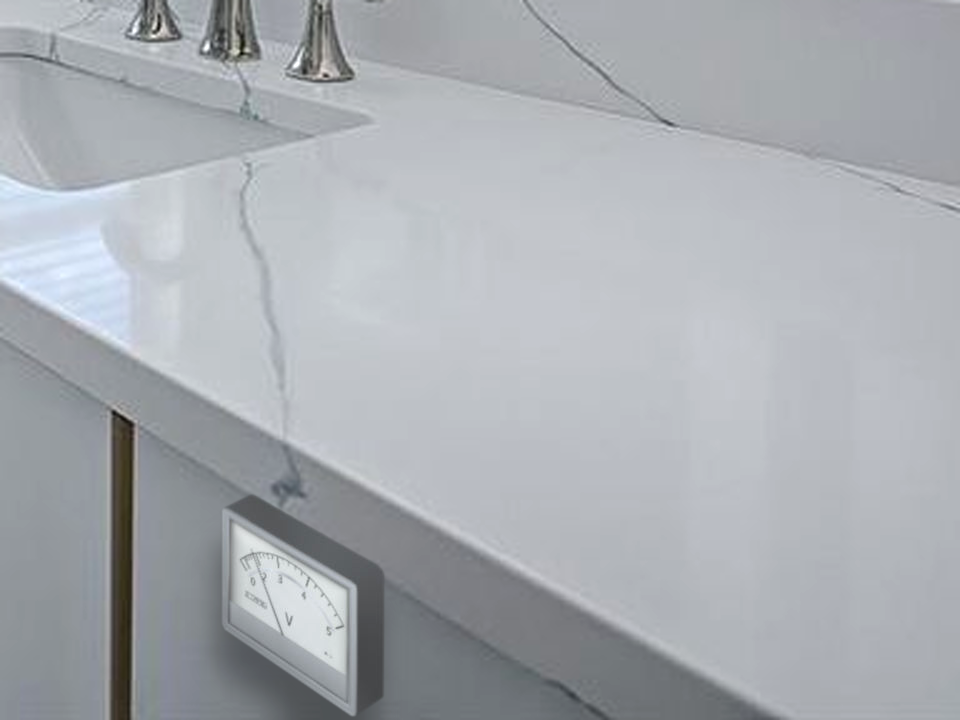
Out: {"value": 2, "unit": "V"}
